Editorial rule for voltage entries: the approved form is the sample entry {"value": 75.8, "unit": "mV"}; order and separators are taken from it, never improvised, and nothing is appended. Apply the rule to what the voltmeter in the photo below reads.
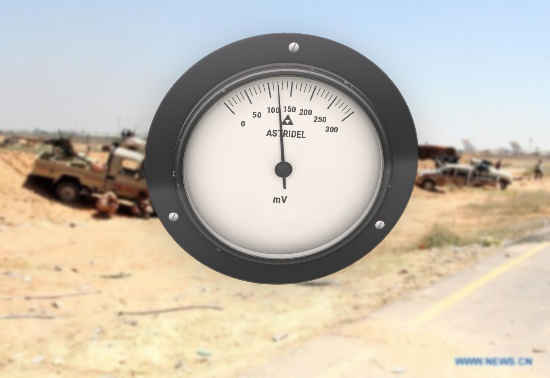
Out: {"value": 120, "unit": "mV"}
